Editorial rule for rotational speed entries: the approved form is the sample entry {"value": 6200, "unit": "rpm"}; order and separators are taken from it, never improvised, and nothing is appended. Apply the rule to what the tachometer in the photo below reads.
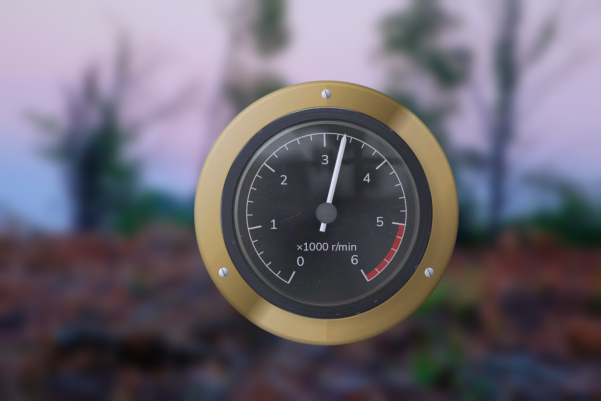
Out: {"value": 3300, "unit": "rpm"}
